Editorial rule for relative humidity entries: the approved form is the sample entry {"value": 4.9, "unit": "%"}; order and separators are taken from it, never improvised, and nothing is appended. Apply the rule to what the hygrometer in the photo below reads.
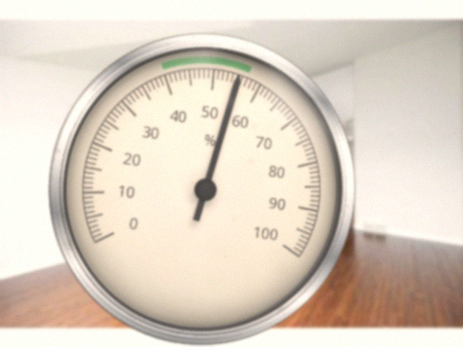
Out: {"value": 55, "unit": "%"}
